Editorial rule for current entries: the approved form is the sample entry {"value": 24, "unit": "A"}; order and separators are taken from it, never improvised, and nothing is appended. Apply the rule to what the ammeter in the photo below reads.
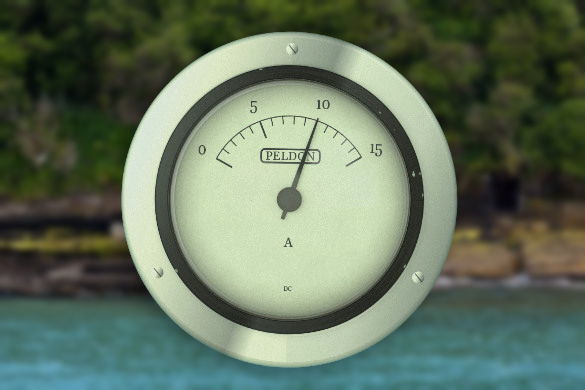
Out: {"value": 10, "unit": "A"}
